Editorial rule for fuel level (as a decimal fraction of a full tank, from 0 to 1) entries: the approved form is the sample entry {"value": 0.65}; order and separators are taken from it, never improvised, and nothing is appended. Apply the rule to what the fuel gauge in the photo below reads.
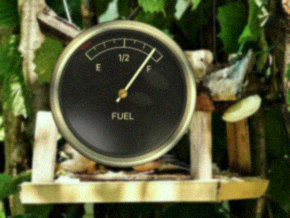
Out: {"value": 0.875}
